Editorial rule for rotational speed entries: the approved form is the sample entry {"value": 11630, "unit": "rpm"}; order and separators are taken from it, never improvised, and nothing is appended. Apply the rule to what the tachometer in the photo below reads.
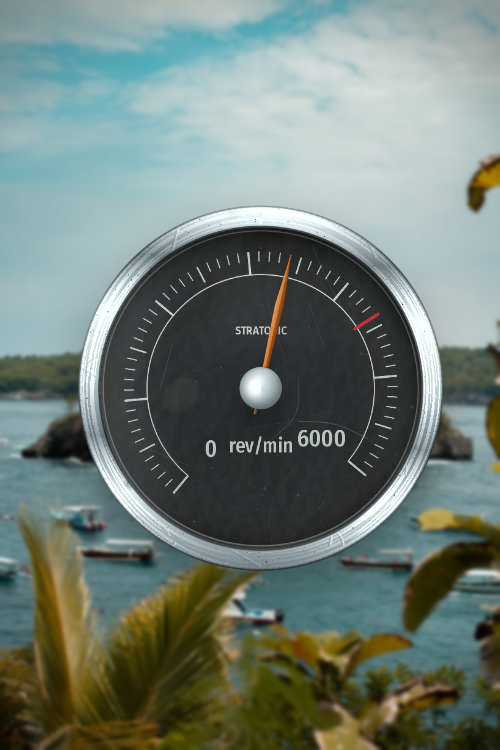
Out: {"value": 3400, "unit": "rpm"}
